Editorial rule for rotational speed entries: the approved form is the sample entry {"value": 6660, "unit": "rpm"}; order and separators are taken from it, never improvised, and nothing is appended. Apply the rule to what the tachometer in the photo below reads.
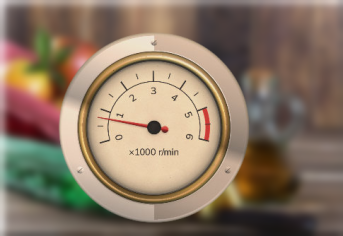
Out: {"value": 750, "unit": "rpm"}
